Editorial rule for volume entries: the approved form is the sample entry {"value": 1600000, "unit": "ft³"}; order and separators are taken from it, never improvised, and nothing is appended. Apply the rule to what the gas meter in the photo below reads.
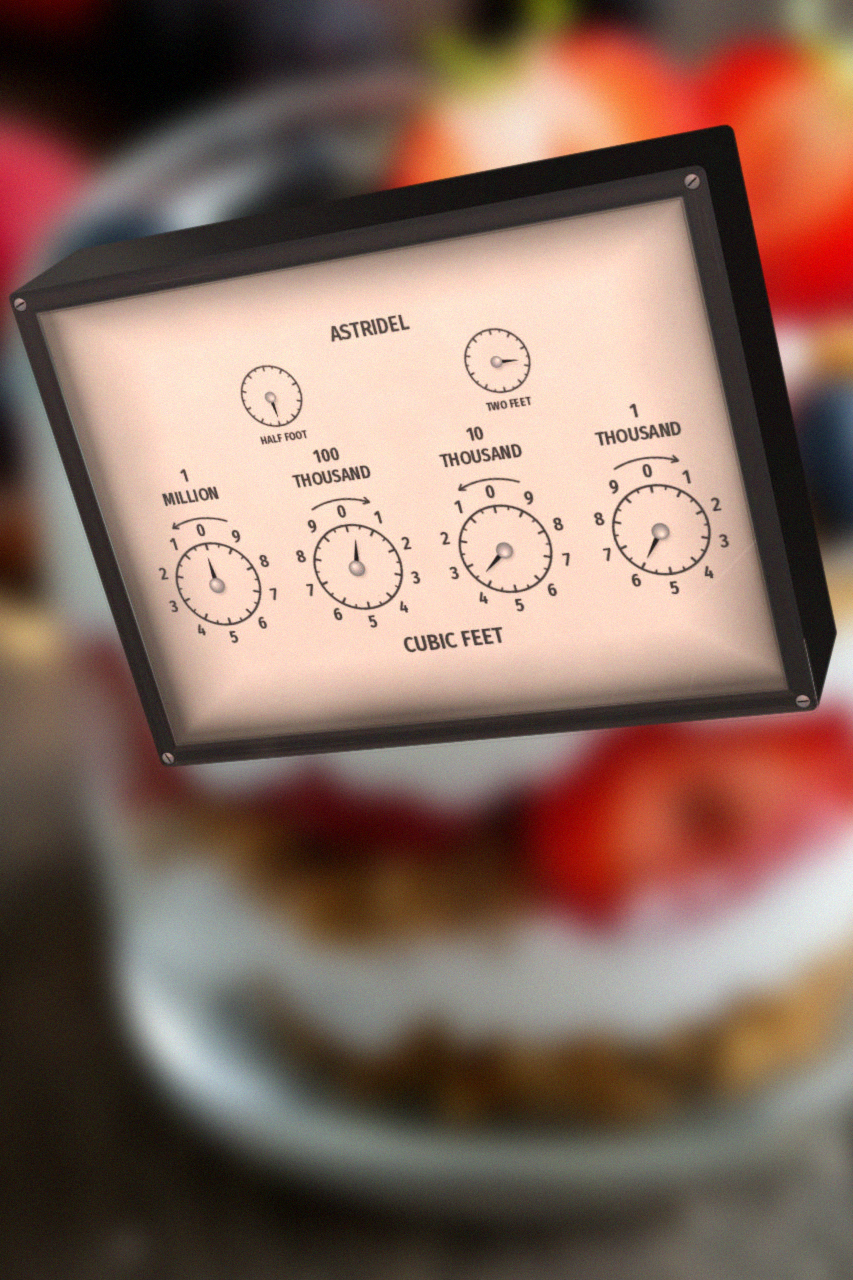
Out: {"value": 3600, "unit": "ft³"}
